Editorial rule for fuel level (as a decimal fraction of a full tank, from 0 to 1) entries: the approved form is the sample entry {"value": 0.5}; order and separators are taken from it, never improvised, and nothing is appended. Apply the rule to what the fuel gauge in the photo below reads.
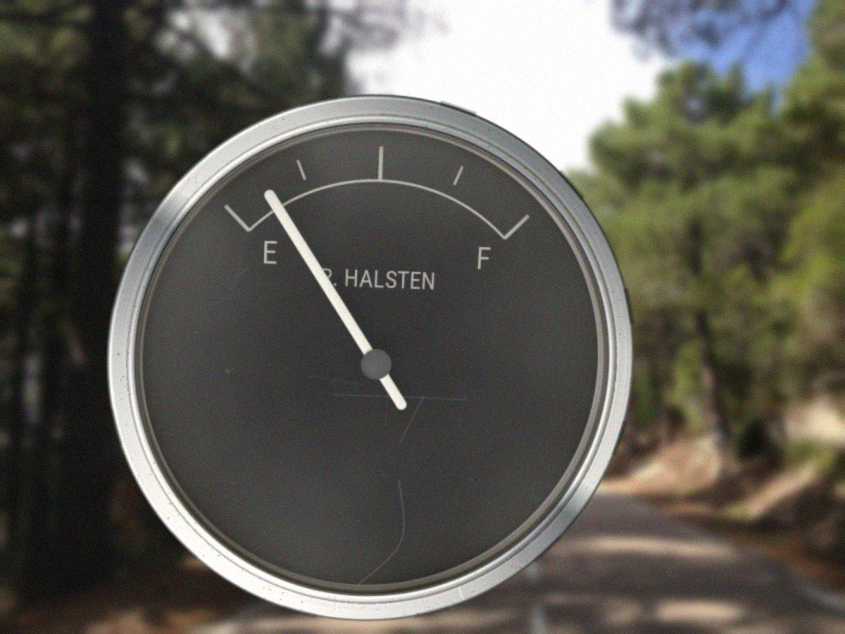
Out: {"value": 0.125}
